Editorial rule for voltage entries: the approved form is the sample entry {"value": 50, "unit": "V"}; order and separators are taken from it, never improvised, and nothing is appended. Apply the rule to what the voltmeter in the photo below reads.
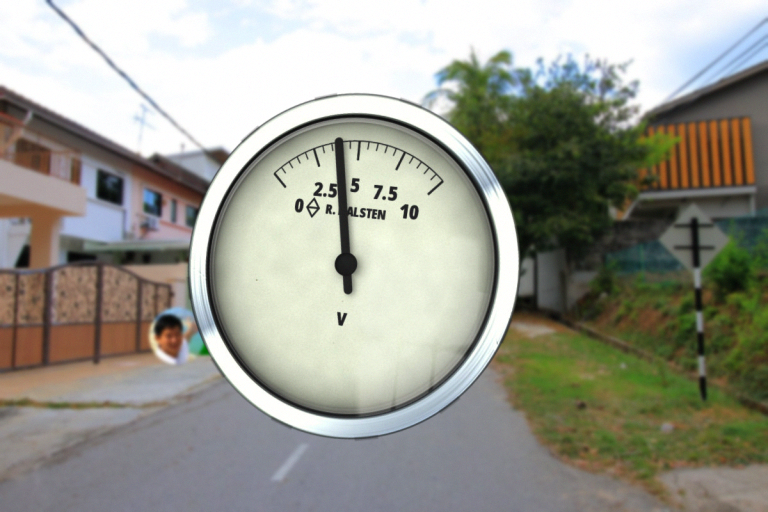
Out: {"value": 4, "unit": "V"}
